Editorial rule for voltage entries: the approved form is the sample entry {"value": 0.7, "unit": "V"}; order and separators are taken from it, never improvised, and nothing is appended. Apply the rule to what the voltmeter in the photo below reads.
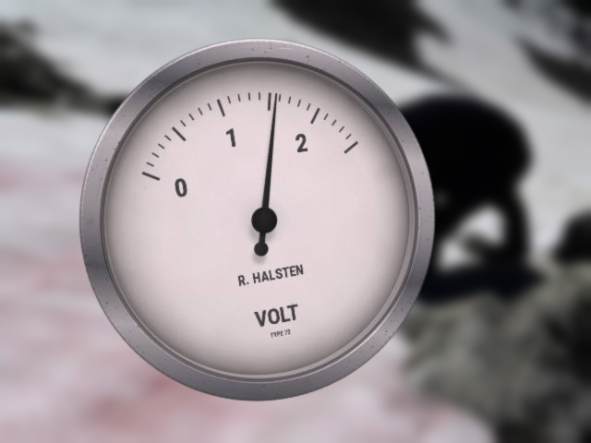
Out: {"value": 1.55, "unit": "V"}
